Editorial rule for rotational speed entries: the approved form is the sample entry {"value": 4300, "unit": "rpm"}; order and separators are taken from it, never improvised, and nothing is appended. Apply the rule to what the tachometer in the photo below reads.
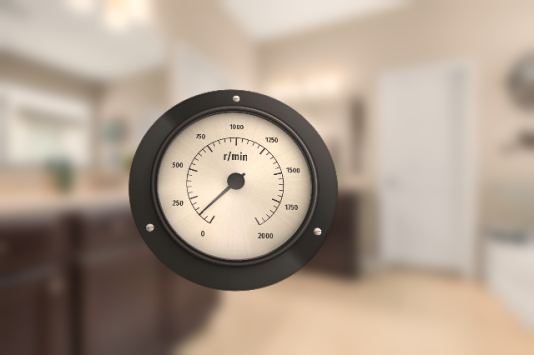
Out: {"value": 100, "unit": "rpm"}
